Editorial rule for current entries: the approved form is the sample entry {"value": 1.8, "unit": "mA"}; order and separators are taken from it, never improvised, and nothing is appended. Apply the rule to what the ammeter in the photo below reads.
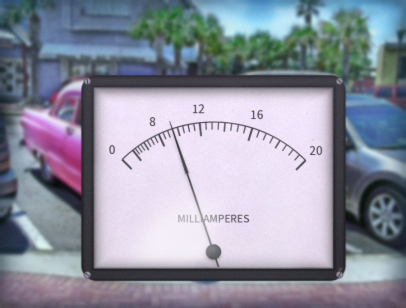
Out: {"value": 9.5, "unit": "mA"}
